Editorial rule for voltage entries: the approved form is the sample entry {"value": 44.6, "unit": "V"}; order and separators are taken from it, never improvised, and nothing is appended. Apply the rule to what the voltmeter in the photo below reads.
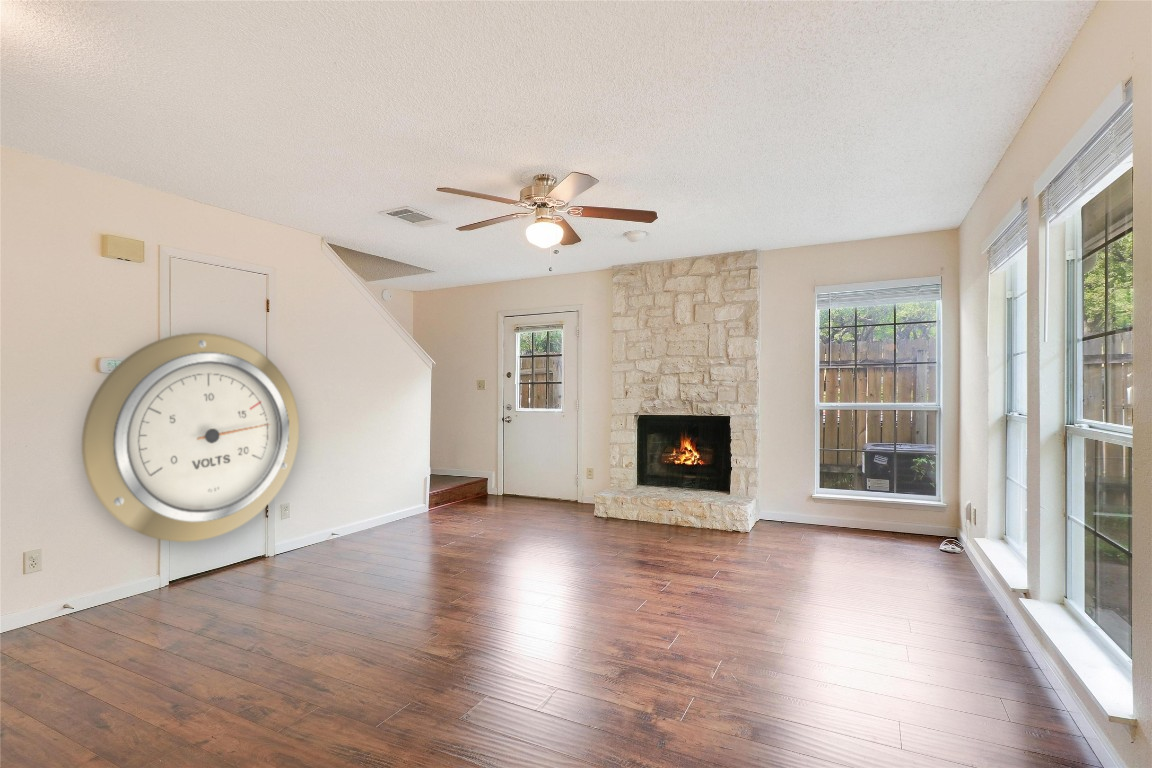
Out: {"value": 17, "unit": "V"}
